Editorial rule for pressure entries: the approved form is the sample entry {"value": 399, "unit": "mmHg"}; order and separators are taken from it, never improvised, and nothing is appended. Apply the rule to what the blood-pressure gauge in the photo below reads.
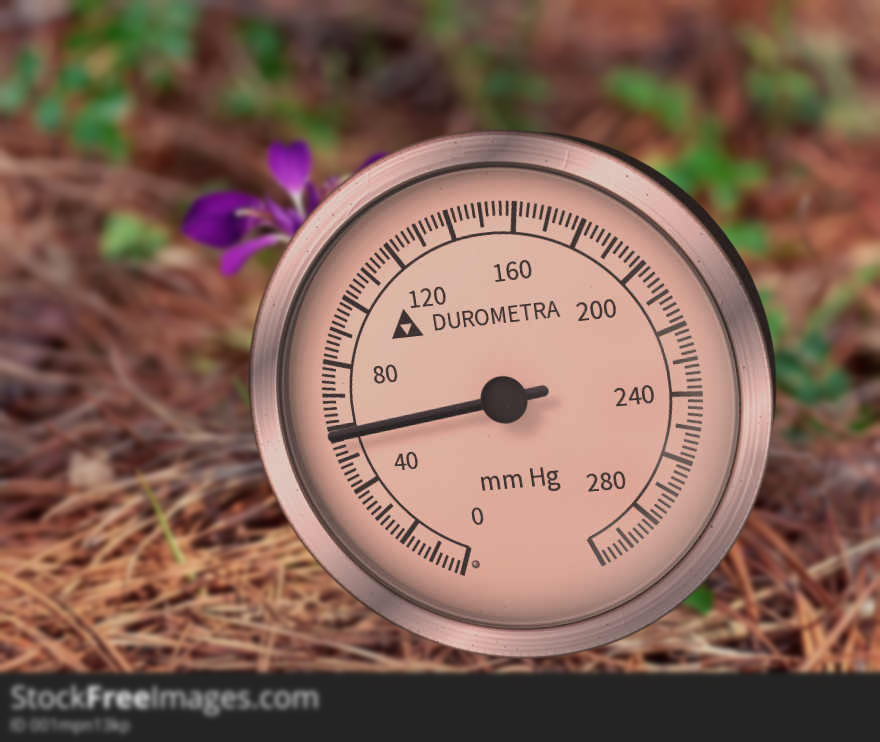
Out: {"value": 58, "unit": "mmHg"}
